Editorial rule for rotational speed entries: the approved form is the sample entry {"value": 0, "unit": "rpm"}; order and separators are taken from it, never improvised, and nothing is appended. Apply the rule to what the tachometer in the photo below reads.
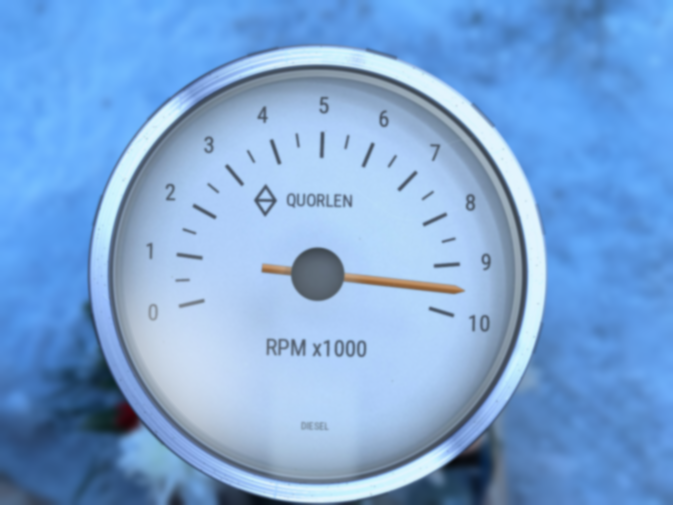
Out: {"value": 9500, "unit": "rpm"}
